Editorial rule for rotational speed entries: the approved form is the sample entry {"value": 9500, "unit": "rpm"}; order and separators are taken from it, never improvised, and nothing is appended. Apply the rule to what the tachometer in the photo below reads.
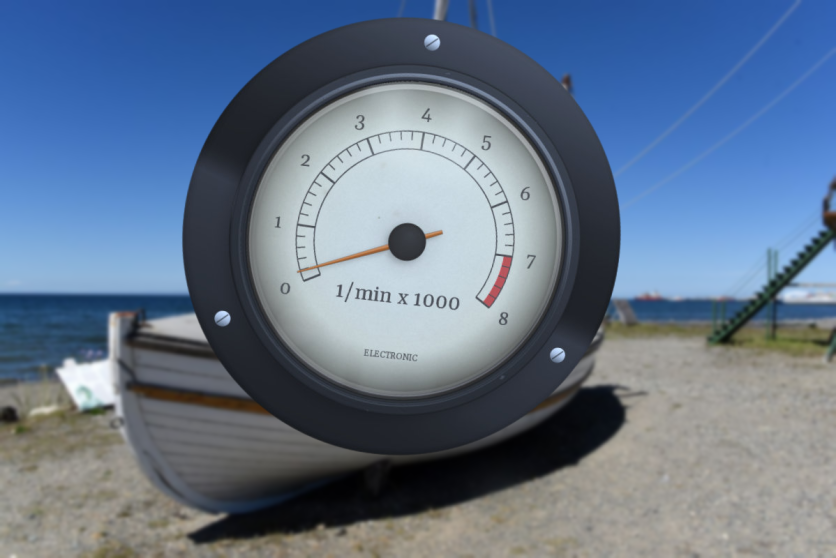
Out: {"value": 200, "unit": "rpm"}
